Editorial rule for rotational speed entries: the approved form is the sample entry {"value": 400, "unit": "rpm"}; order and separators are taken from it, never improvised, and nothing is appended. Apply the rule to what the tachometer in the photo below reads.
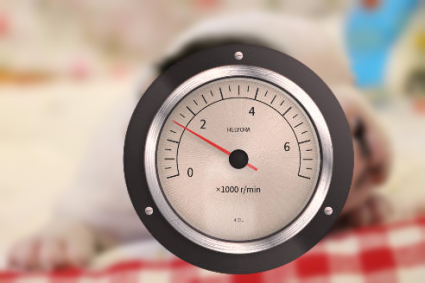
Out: {"value": 1500, "unit": "rpm"}
